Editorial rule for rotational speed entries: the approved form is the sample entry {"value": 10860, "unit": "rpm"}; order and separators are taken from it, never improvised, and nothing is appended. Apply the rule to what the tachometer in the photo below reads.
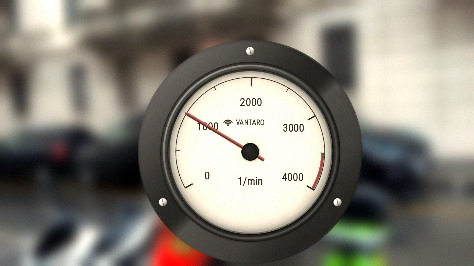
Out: {"value": 1000, "unit": "rpm"}
